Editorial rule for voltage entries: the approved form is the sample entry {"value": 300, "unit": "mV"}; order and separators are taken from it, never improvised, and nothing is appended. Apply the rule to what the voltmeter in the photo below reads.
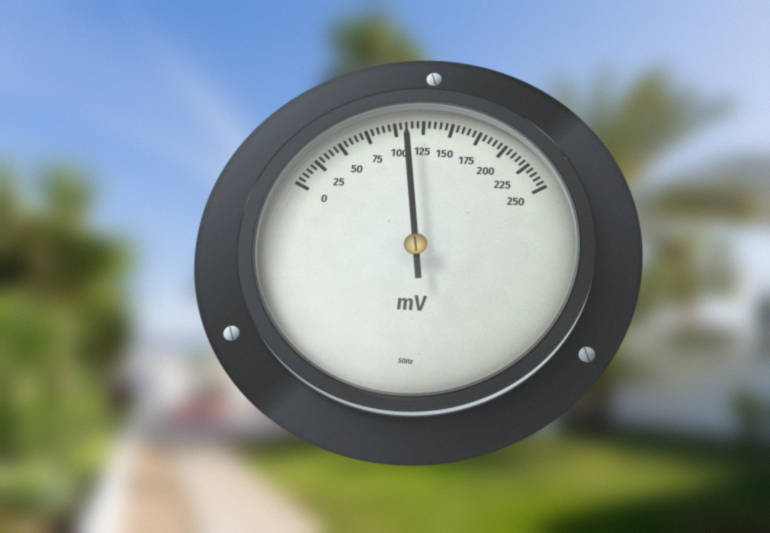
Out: {"value": 110, "unit": "mV"}
